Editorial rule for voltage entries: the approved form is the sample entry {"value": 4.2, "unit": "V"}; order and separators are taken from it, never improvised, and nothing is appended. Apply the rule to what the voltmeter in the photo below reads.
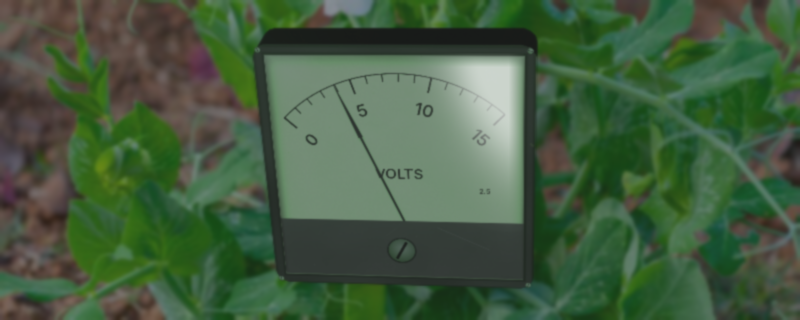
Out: {"value": 4, "unit": "V"}
